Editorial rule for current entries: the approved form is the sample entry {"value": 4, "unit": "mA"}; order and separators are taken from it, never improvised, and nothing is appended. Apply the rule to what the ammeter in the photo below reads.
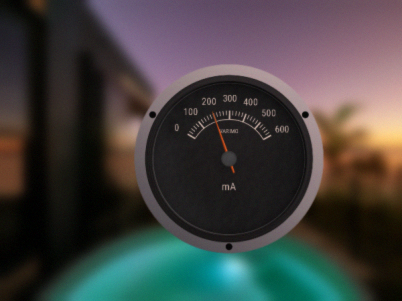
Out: {"value": 200, "unit": "mA"}
